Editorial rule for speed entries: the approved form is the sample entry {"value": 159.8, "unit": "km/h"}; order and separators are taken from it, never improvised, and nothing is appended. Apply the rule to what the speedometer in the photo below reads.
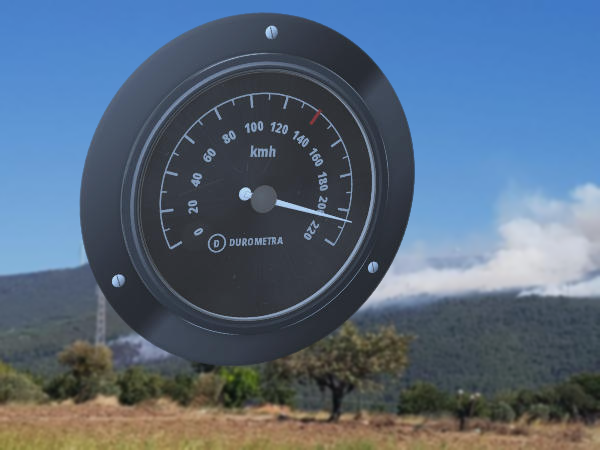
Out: {"value": 205, "unit": "km/h"}
